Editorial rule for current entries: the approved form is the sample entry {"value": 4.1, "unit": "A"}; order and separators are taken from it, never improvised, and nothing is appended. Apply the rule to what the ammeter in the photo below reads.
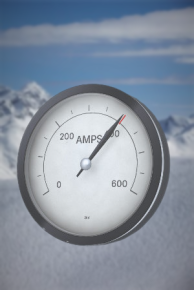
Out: {"value": 400, "unit": "A"}
